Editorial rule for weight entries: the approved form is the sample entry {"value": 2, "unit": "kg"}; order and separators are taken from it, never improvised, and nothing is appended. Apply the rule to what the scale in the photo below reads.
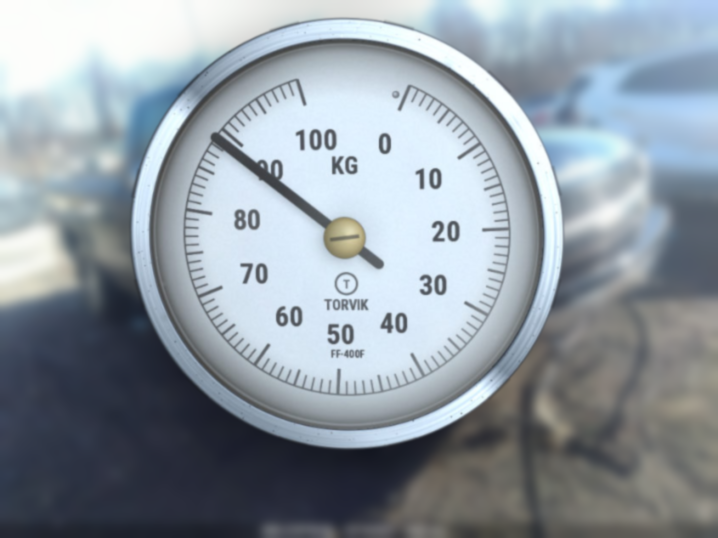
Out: {"value": 89, "unit": "kg"}
